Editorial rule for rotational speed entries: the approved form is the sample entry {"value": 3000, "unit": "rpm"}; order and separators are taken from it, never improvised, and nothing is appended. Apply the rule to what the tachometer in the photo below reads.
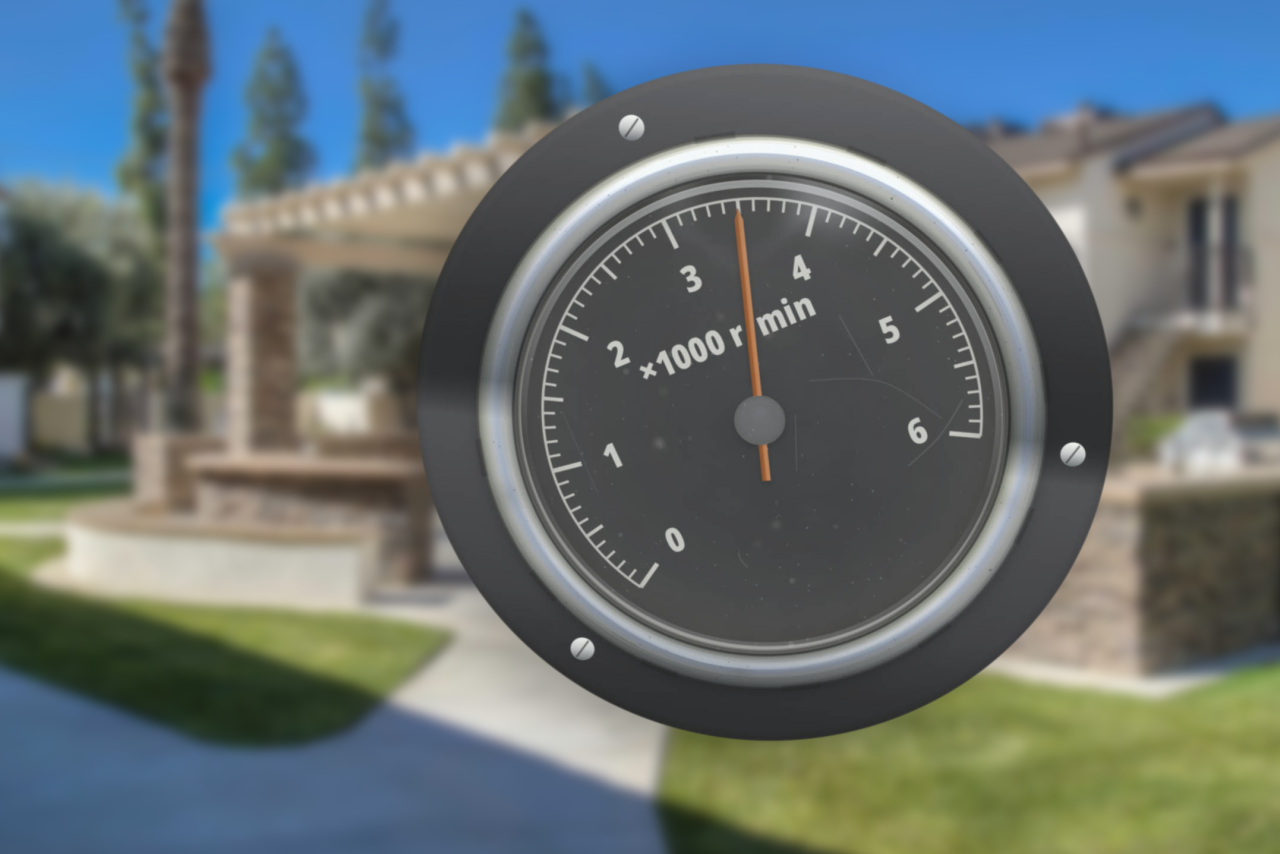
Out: {"value": 3500, "unit": "rpm"}
